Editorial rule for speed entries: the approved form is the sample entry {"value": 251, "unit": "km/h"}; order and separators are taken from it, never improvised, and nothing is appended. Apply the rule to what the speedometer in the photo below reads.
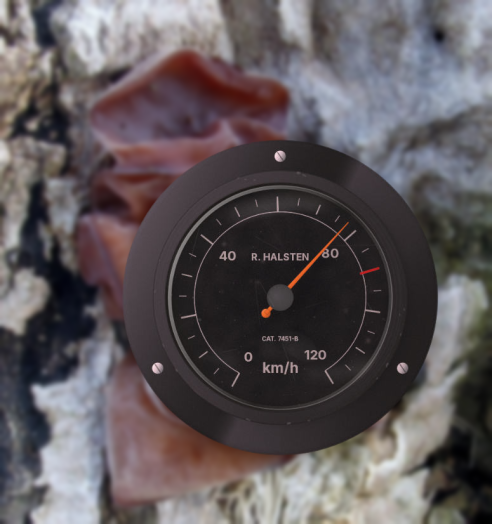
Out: {"value": 77.5, "unit": "km/h"}
